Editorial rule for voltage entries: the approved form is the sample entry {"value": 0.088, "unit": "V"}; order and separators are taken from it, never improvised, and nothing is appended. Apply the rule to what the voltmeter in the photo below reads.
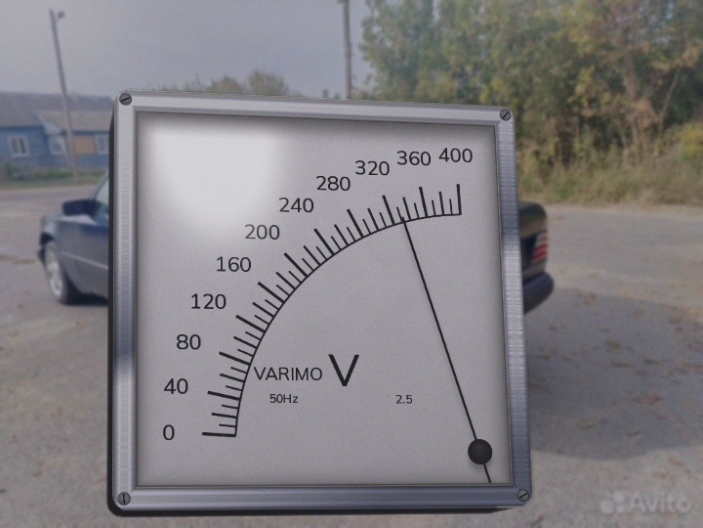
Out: {"value": 330, "unit": "V"}
